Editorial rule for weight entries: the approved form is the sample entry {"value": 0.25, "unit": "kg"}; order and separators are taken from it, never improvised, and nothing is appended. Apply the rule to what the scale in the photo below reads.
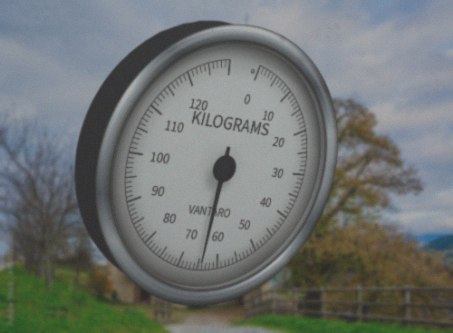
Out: {"value": 65, "unit": "kg"}
